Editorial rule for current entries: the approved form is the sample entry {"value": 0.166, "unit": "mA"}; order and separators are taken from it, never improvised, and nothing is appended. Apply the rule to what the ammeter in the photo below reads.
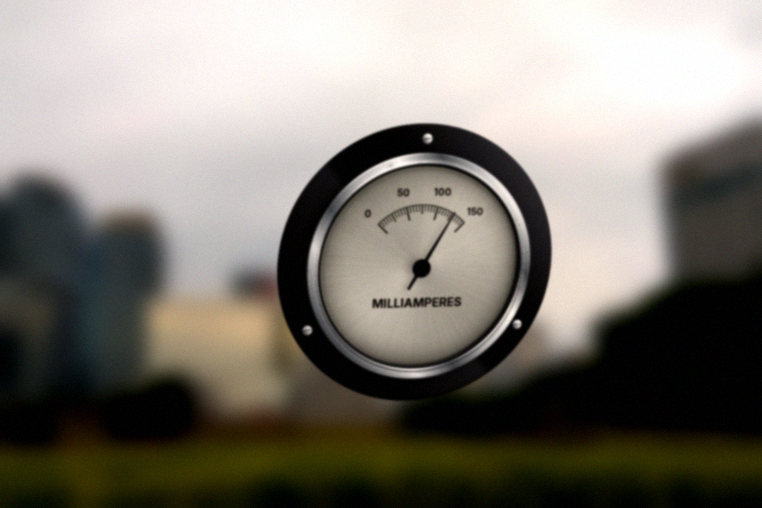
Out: {"value": 125, "unit": "mA"}
